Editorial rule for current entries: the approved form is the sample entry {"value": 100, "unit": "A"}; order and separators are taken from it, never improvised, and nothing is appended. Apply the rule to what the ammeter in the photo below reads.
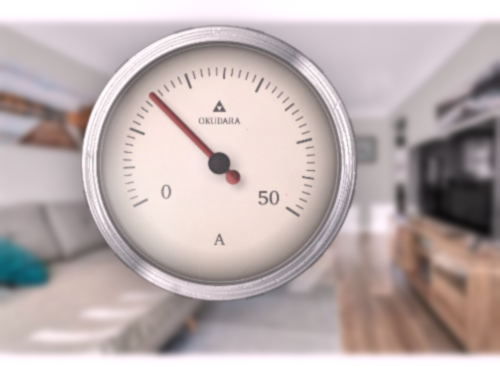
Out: {"value": 15, "unit": "A"}
